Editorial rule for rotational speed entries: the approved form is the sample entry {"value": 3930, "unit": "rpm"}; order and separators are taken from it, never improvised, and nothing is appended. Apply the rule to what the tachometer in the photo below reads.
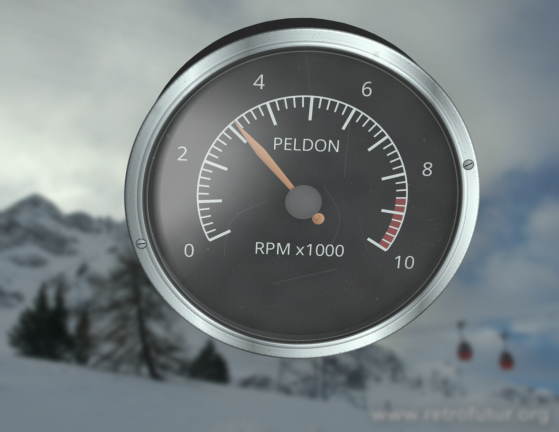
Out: {"value": 3200, "unit": "rpm"}
